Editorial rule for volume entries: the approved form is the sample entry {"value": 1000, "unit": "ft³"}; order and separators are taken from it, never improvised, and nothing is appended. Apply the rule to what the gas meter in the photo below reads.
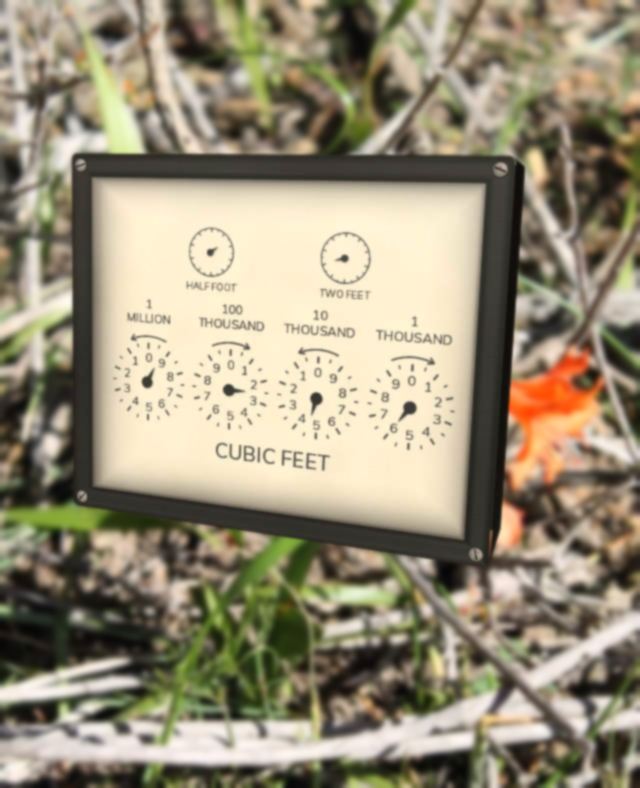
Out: {"value": 924600, "unit": "ft³"}
